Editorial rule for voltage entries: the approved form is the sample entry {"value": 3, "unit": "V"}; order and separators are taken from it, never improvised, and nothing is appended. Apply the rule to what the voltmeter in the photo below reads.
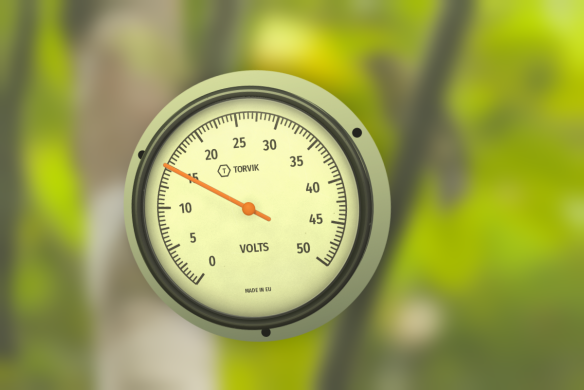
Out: {"value": 15, "unit": "V"}
